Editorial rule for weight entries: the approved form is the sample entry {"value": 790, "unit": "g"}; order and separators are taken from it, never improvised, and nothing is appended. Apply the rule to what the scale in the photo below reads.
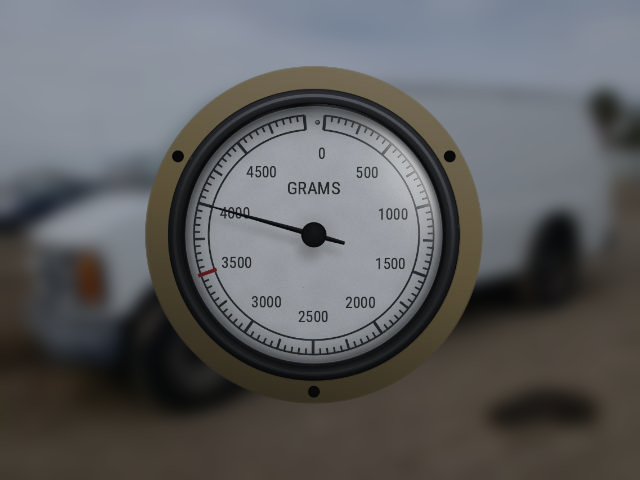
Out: {"value": 4000, "unit": "g"}
